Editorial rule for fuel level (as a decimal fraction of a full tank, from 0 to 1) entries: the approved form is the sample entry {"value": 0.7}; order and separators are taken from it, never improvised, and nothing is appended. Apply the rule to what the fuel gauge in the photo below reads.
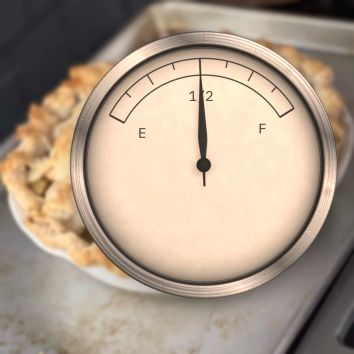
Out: {"value": 0.5}
